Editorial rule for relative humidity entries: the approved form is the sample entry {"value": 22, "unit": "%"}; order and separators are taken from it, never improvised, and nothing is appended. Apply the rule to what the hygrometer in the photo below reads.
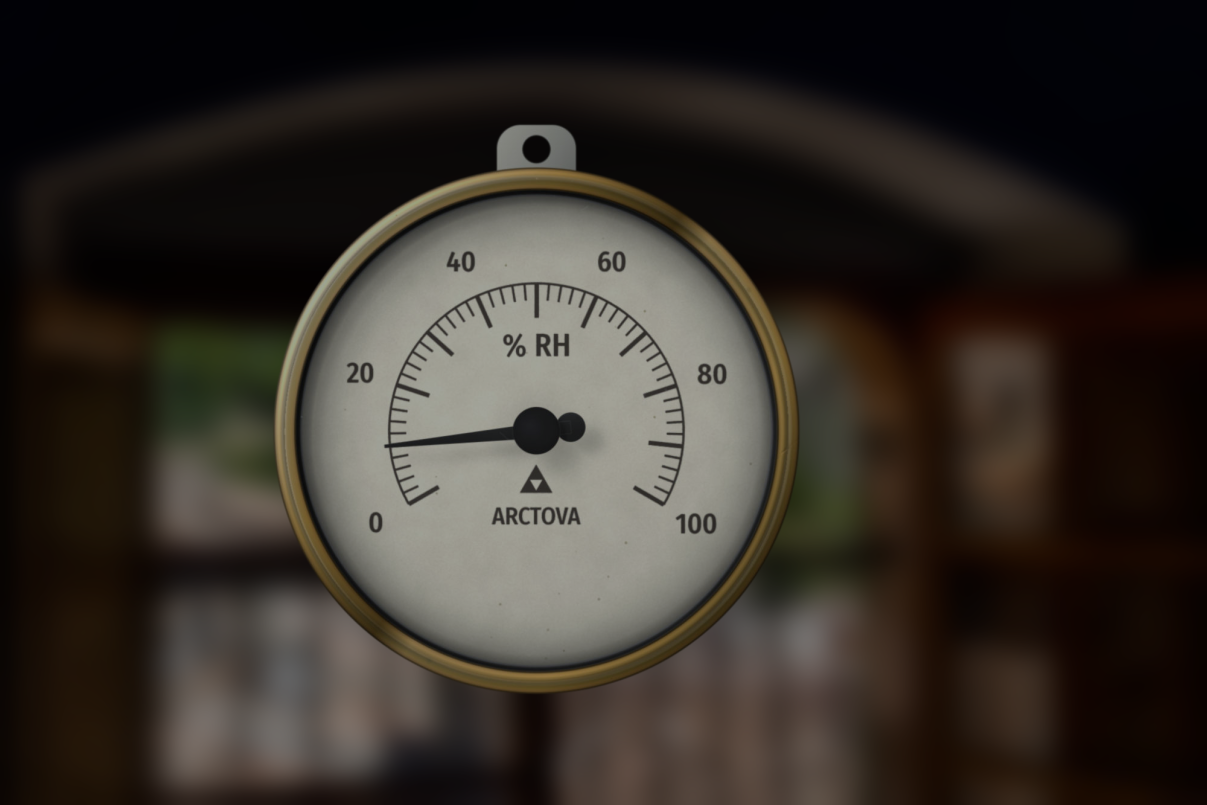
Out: {"value": 10, "unit": "%"}
